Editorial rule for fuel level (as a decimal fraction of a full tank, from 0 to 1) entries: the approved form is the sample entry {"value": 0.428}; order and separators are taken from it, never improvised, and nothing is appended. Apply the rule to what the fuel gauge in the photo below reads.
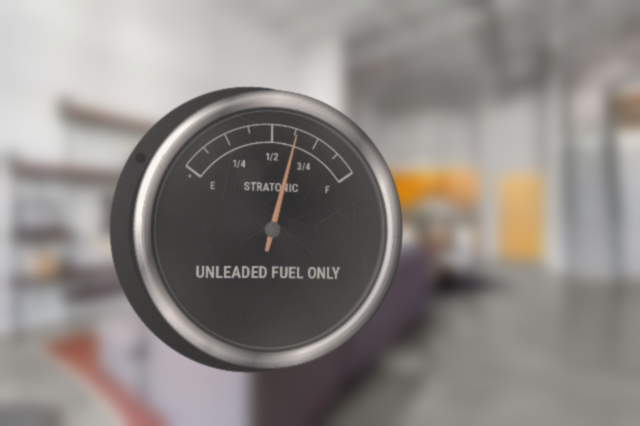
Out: {"value": 0.625}
